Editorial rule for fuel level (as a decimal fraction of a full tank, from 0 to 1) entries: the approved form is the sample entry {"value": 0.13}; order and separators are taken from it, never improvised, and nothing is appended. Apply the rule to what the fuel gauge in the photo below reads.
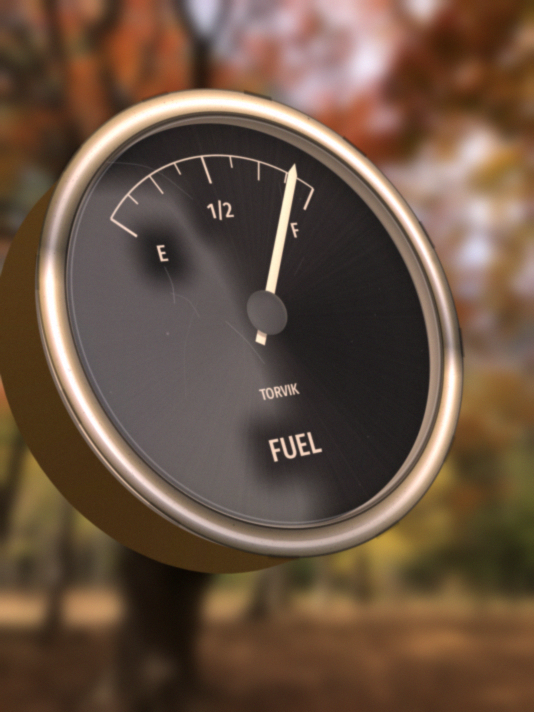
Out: {"value": 0.875}
